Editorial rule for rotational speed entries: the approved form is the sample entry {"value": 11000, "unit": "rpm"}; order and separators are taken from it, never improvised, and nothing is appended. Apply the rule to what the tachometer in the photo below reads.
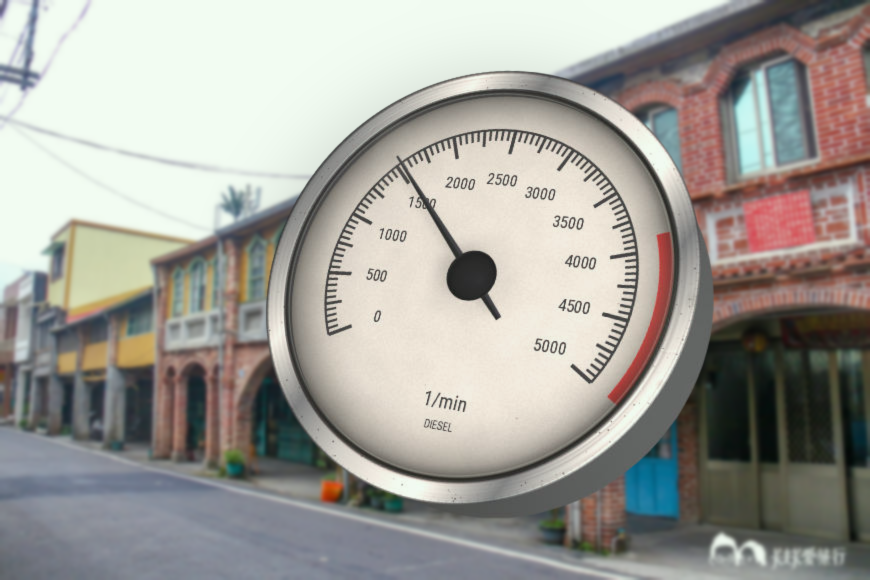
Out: {"value": 1550, "unit": "rpm"}
